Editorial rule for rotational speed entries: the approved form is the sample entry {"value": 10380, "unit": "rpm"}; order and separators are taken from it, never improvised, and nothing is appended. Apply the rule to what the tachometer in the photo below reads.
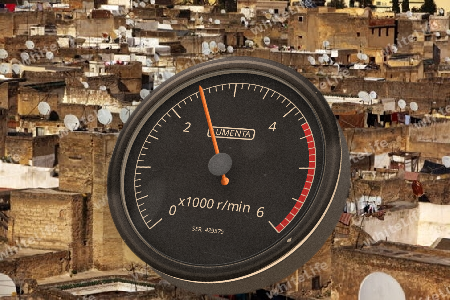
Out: {"value": 2500, "unit": "rpm"}
